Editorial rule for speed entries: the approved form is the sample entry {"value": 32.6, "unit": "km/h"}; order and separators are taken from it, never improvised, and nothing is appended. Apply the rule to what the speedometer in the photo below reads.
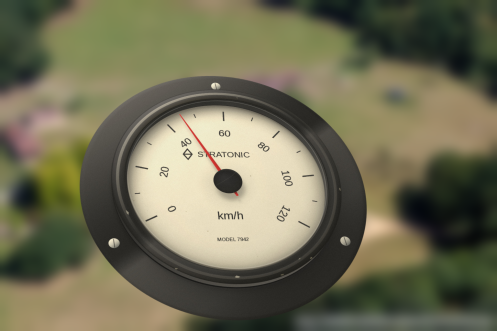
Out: {"value": 45, "unit": "km/h"}
